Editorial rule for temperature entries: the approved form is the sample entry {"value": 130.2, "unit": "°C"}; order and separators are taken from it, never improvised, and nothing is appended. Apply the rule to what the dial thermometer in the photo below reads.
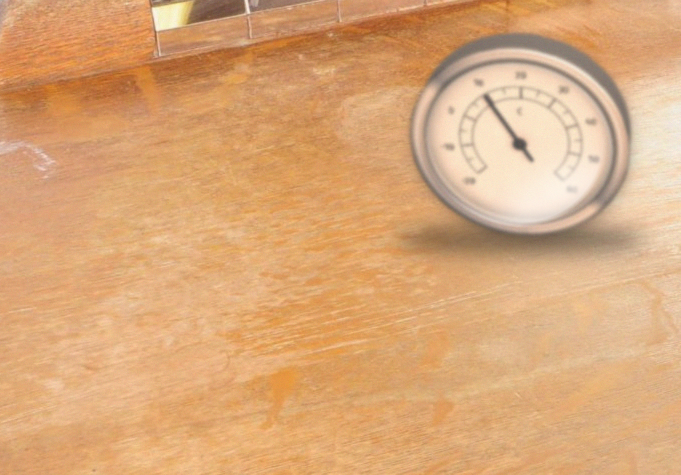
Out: {"value": 10, "unit": "°C"}
